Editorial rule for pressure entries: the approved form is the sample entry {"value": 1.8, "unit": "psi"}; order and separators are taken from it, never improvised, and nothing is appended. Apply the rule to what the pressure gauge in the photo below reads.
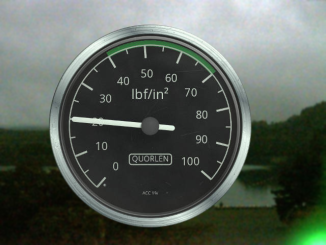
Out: {"value": 20, "unit": "psi"}
